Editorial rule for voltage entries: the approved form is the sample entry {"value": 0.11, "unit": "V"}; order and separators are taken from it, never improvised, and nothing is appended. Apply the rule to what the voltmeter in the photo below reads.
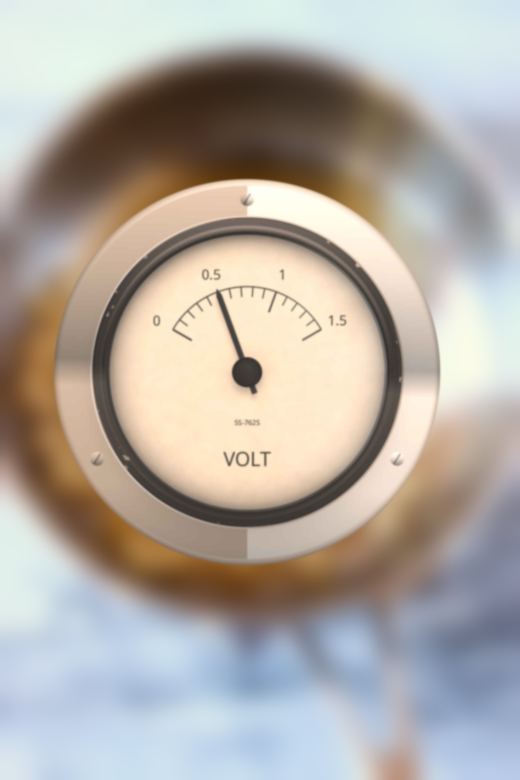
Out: {"value": 0.5, "unit": "V"}
